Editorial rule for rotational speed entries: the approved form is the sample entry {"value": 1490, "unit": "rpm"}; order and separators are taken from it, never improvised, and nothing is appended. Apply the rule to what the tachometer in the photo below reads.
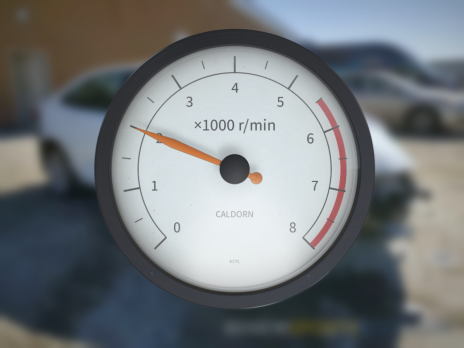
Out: {"value": 2000, "unit": "rpm"}
